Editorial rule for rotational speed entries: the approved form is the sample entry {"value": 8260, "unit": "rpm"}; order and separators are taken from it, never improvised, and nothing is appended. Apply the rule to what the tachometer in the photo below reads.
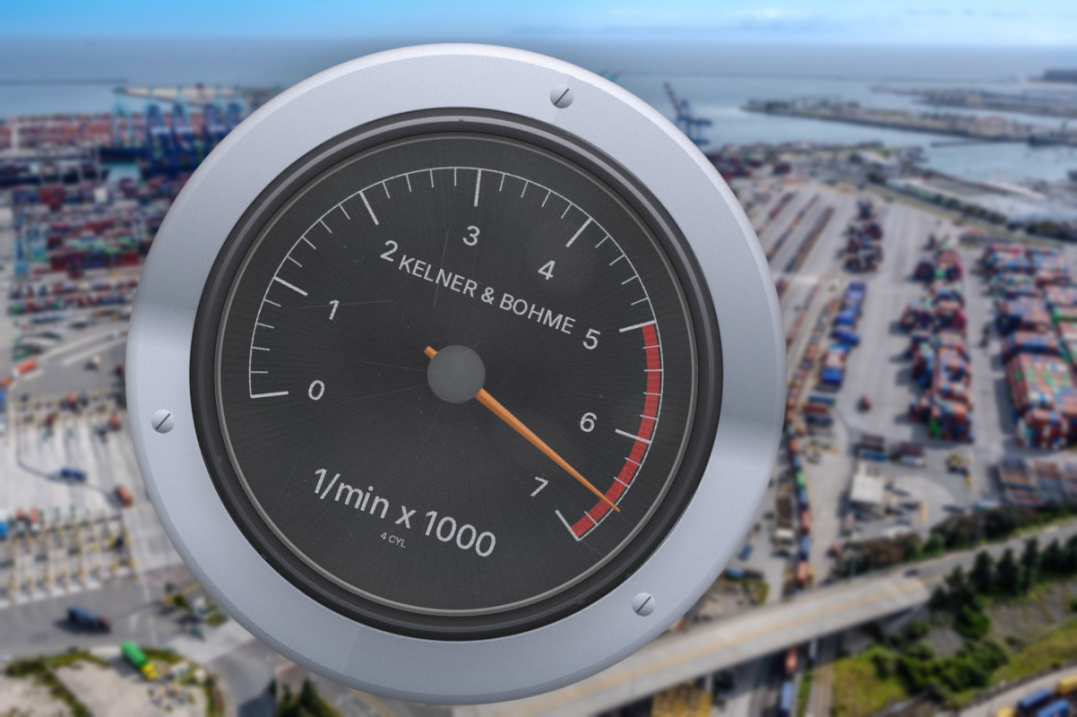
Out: {"value": 6600, "unit": "rpm"}
